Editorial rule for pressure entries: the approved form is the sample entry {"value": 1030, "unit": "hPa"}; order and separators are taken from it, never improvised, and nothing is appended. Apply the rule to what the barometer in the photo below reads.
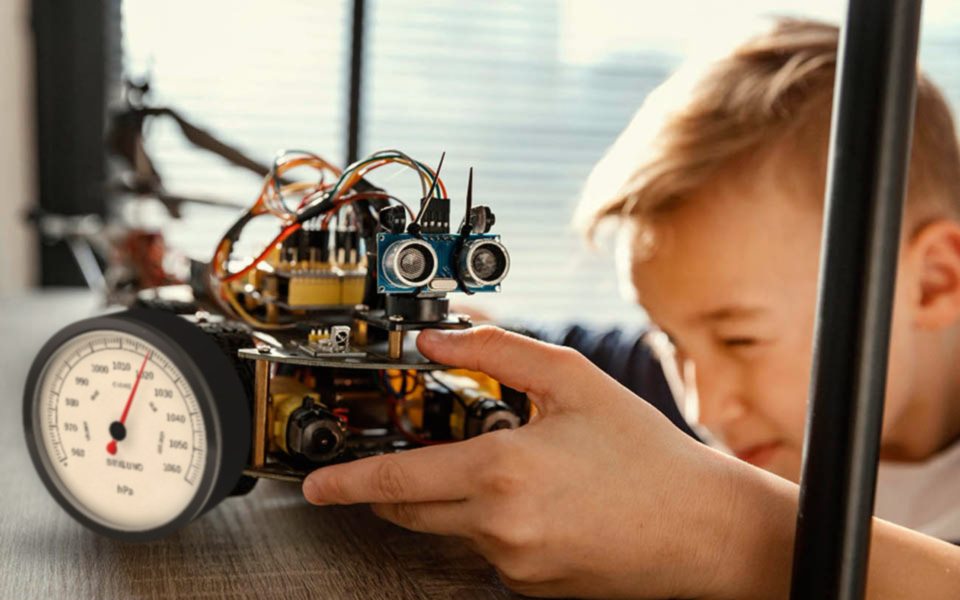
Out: {"value": 1020, "unit": "hPa"}
